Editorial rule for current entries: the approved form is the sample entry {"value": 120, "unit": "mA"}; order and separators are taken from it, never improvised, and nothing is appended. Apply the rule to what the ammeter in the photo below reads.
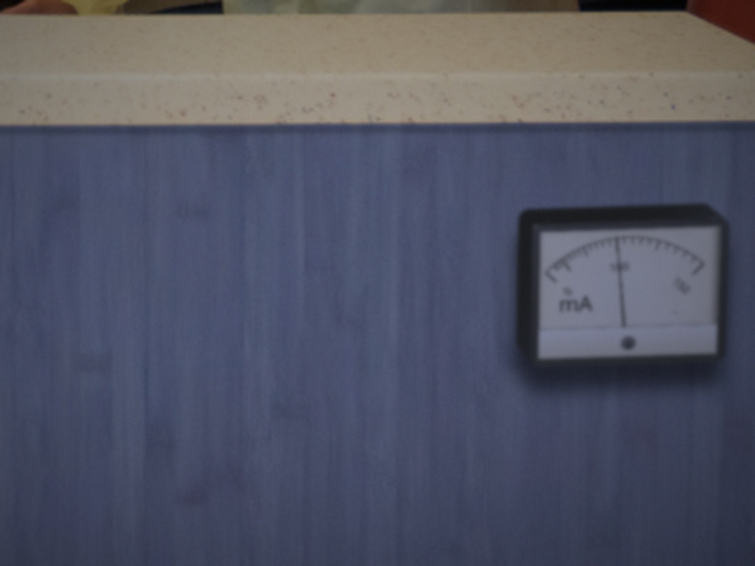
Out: {"value": 100, "unit": "mA"}
